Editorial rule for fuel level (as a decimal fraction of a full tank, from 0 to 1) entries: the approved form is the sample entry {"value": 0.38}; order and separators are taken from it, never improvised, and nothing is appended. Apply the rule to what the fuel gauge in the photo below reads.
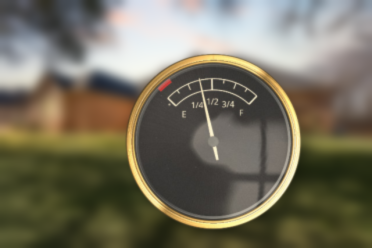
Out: {"value": 0.375}
